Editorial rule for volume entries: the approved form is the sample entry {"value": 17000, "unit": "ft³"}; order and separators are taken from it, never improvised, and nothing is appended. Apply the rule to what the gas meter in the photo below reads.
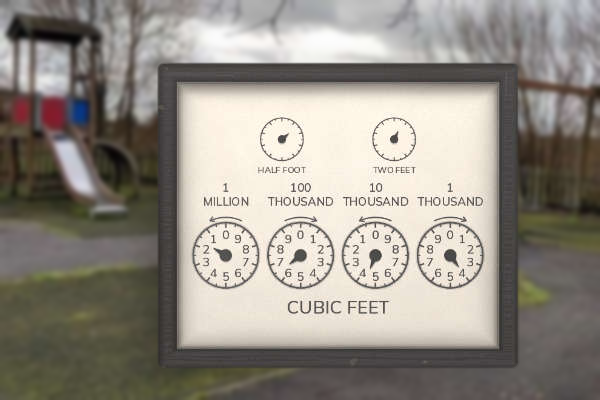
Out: {"value": 164400, "unit": "ft³"}
